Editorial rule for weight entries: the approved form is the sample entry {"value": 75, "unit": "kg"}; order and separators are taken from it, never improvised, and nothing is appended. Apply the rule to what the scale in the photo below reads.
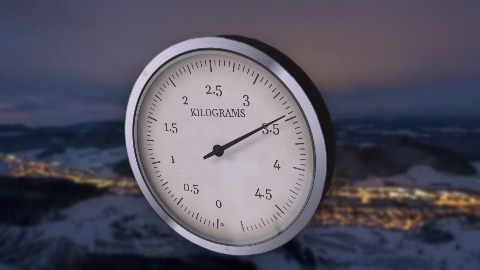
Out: {"value": 3.45, "unit": "kg"}
